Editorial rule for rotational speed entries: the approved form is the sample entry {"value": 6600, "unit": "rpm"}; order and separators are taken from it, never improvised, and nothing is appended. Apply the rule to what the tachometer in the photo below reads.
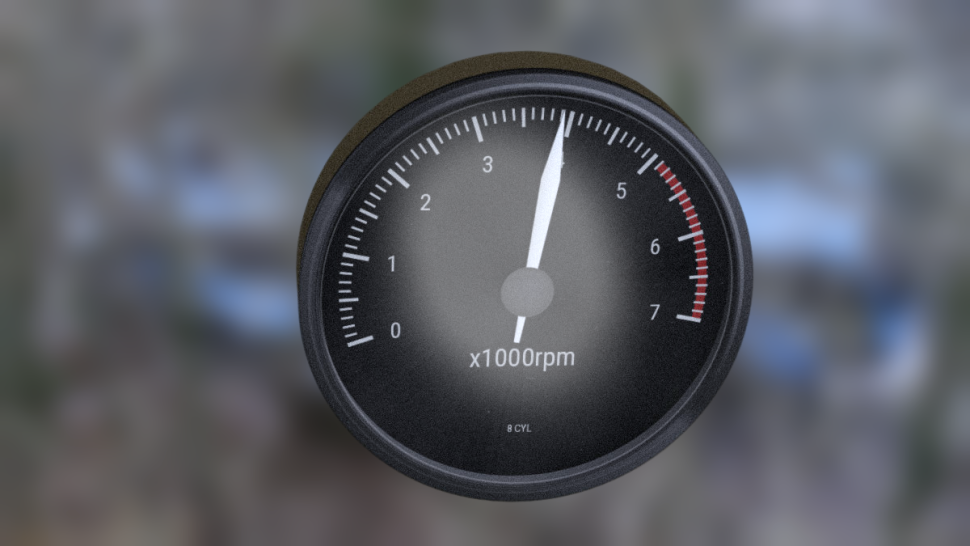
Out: {"value": 3900, "unit": "rpm"}
